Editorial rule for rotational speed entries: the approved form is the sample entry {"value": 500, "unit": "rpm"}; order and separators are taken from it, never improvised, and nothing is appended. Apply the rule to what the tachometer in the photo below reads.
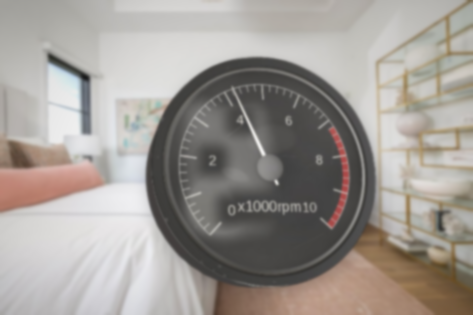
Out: {"value": 4200, "unit": "rpm"}
